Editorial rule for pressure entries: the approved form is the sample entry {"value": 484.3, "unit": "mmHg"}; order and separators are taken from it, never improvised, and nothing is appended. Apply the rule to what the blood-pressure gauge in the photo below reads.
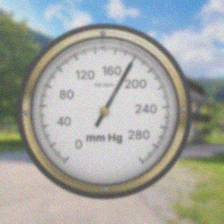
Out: {"value": 180, "unit": "mmHg"}
